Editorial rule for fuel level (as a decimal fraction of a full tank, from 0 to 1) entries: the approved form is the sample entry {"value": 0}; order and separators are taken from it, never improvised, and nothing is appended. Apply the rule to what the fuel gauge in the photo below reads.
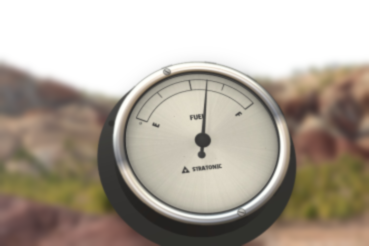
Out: {"value": 0.625}
